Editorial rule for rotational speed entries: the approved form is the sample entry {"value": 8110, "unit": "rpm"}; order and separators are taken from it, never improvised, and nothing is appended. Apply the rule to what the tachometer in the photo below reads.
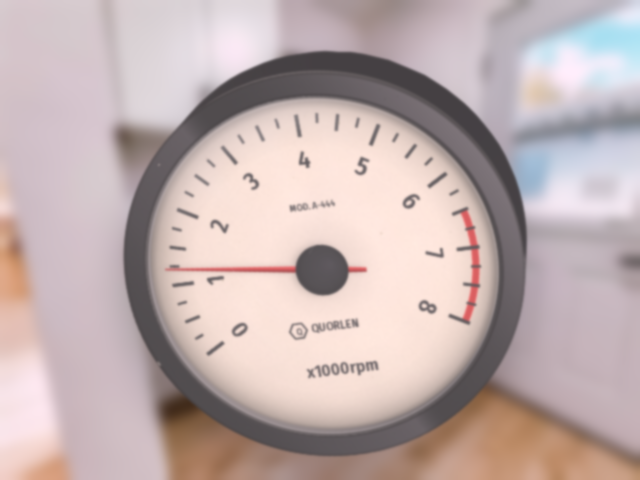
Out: {"value": 1250, "unit": "rpm"}
